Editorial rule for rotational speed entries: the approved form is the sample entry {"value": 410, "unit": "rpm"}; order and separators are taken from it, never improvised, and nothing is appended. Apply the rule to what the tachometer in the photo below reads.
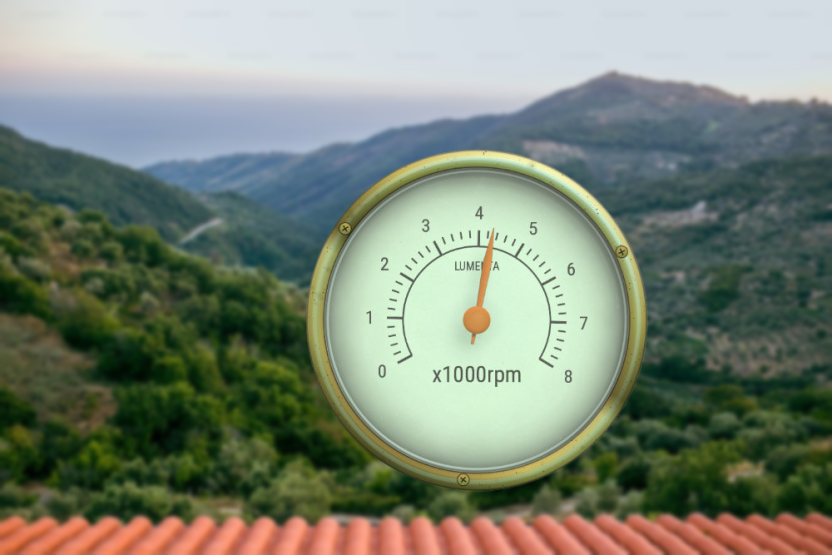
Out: {"value": 4300, "unit": "rpm"}
